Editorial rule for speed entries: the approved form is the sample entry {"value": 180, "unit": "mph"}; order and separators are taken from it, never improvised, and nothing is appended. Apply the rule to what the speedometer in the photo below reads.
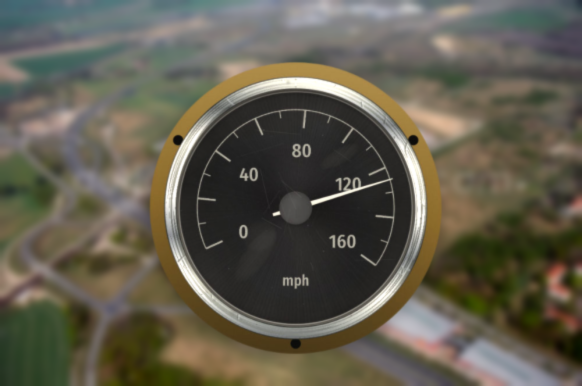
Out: {"value": 125, "unit": "mph"}
